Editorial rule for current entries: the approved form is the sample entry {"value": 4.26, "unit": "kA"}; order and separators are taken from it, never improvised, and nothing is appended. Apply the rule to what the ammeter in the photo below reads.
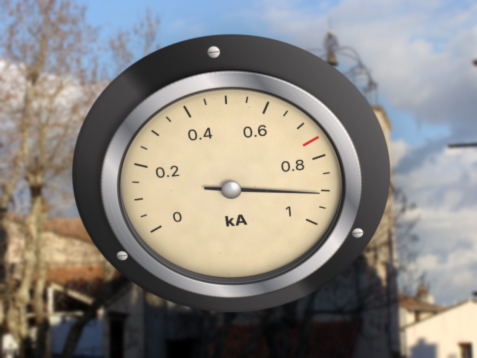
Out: {"value": 0.9, "unit": "kA"}
